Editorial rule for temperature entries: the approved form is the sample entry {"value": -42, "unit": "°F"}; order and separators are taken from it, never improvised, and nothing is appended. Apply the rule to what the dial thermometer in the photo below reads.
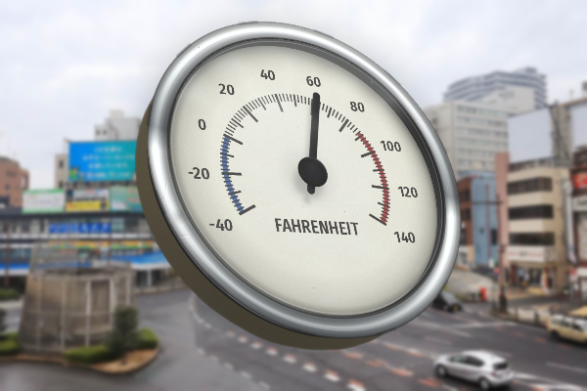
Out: {"value": 60, "unit": "°F"}
